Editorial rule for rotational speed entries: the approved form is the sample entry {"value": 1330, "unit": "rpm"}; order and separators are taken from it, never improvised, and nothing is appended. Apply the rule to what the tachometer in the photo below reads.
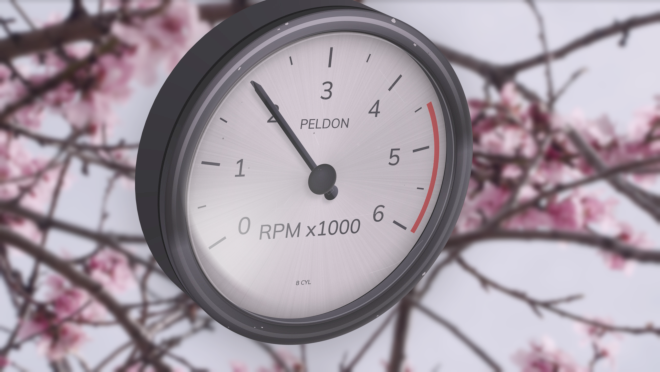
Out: {"value": 2000, "unit": "rpm"}
